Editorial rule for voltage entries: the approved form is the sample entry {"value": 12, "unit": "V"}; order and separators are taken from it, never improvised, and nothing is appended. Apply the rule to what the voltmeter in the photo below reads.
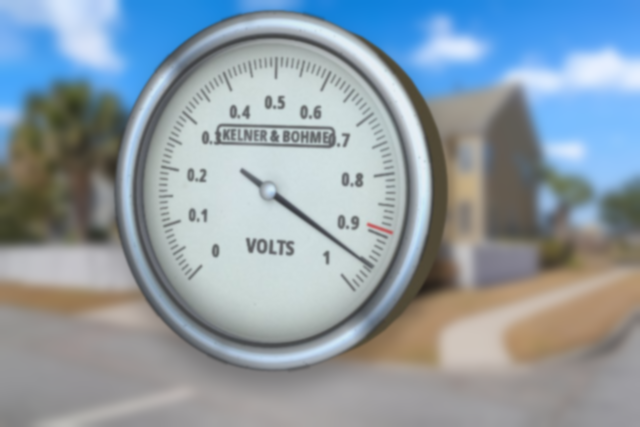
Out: {"value": 0.95, "unit": "V"}
